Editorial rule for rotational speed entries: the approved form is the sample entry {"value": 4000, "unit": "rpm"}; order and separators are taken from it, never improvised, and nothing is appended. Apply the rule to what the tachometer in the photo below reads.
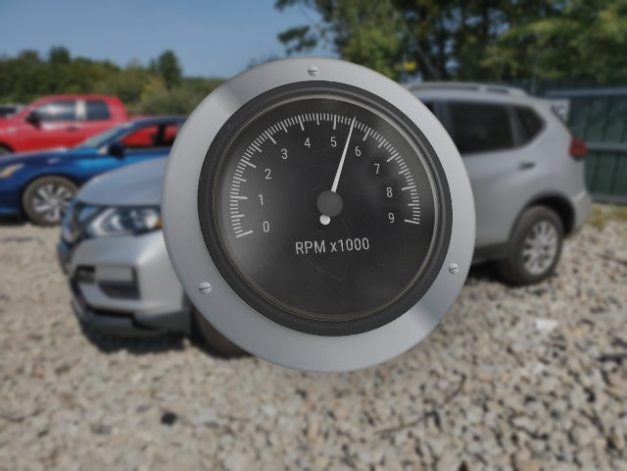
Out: {"value": 5500, "unit": "rpm"}
